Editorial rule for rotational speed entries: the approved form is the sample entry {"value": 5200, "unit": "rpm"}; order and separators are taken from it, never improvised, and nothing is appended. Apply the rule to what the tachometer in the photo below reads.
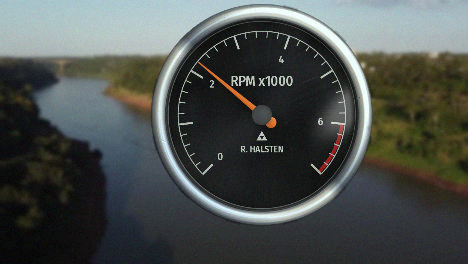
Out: {"value": 2200, "unit": "rpm"}
